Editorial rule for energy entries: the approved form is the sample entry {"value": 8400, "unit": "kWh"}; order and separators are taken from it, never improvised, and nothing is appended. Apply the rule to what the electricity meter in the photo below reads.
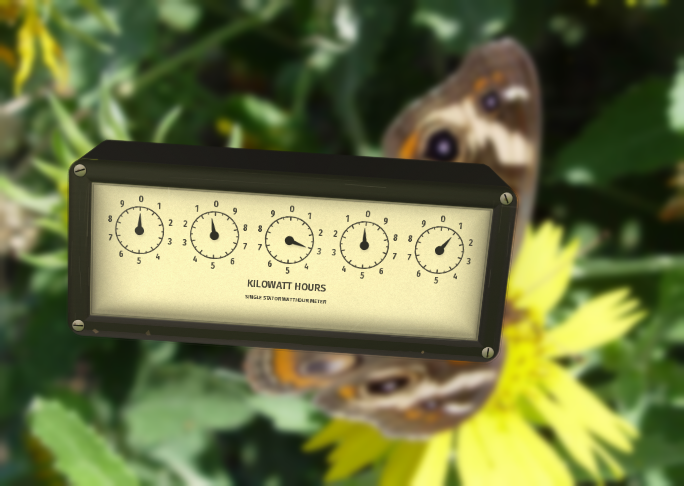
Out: {"value": 301, "unit": "kWh"}
